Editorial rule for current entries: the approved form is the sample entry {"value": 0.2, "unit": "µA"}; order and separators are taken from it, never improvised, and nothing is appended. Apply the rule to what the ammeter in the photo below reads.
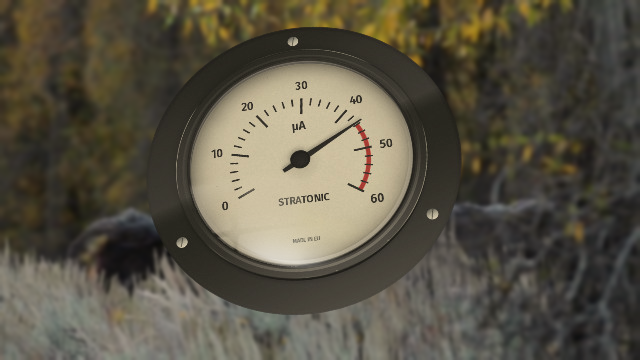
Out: {"value": 44, "unit": "µA"}
